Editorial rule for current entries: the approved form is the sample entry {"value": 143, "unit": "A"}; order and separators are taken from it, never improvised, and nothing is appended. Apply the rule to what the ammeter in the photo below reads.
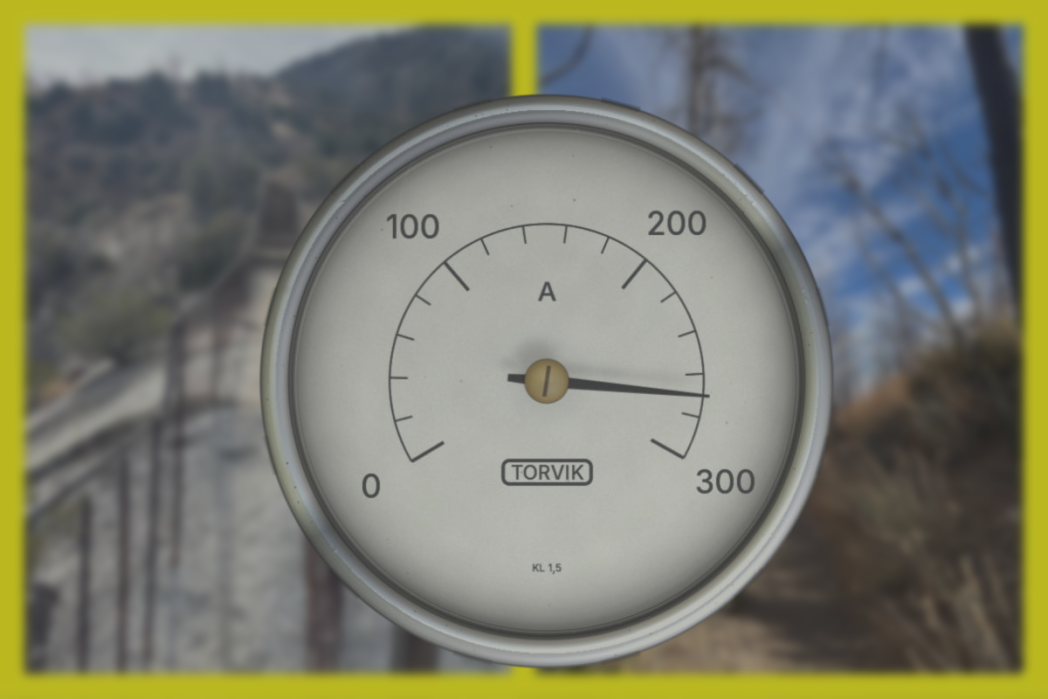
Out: {"value": 270, "unit": "A"}
